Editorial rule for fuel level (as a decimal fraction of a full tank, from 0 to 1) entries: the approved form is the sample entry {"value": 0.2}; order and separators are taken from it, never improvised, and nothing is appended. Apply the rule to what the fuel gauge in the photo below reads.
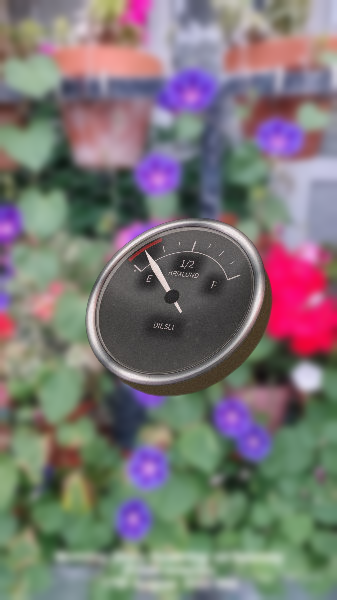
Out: {"value": 0.125}
